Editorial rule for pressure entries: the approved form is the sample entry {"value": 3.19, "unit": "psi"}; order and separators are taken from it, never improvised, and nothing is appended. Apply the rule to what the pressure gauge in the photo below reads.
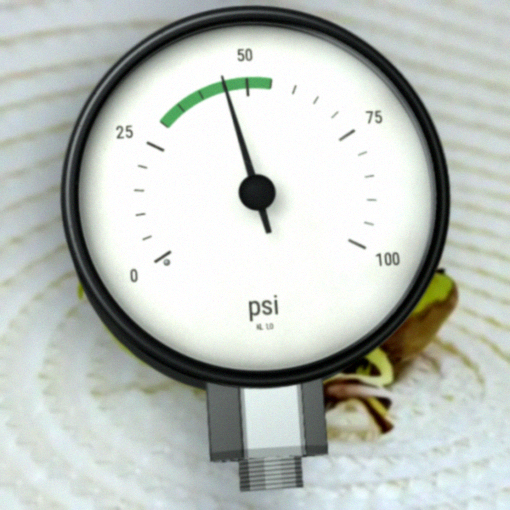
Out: {"value": 45, "unit": "psi"}
